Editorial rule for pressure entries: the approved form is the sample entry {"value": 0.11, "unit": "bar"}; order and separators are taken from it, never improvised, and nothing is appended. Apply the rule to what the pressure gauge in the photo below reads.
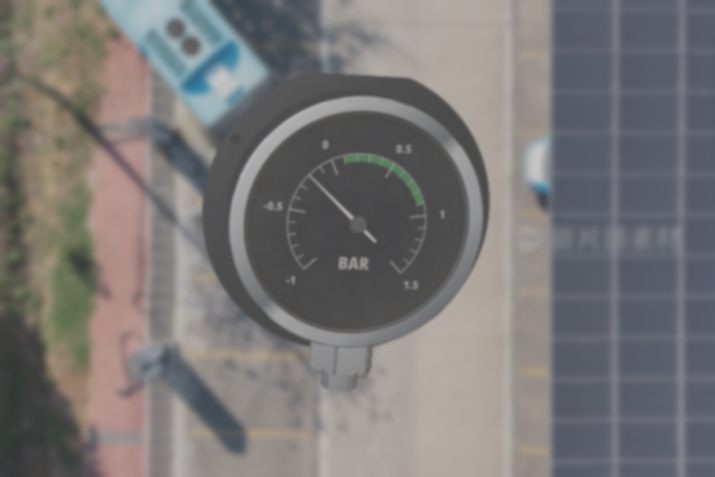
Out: {"value": -0.2, "unit": "bar"}
